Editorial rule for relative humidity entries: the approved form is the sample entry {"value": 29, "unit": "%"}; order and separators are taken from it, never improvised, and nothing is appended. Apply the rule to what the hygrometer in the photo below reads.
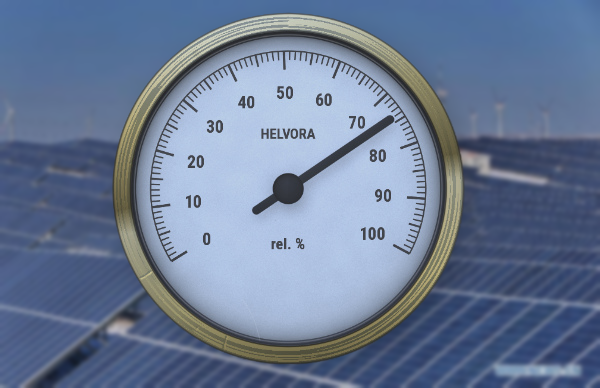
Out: {"value": 74, "unit": "%"}
